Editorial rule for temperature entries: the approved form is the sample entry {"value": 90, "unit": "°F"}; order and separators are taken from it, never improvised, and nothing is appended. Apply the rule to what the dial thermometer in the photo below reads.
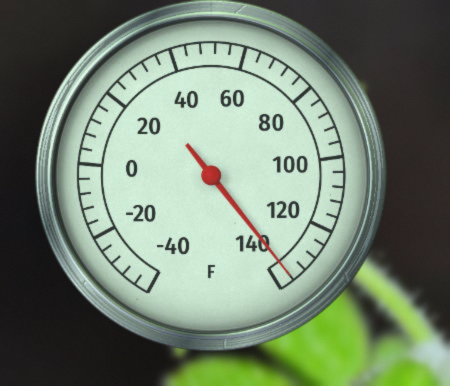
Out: {"value": 136, "unit": "°F"}
